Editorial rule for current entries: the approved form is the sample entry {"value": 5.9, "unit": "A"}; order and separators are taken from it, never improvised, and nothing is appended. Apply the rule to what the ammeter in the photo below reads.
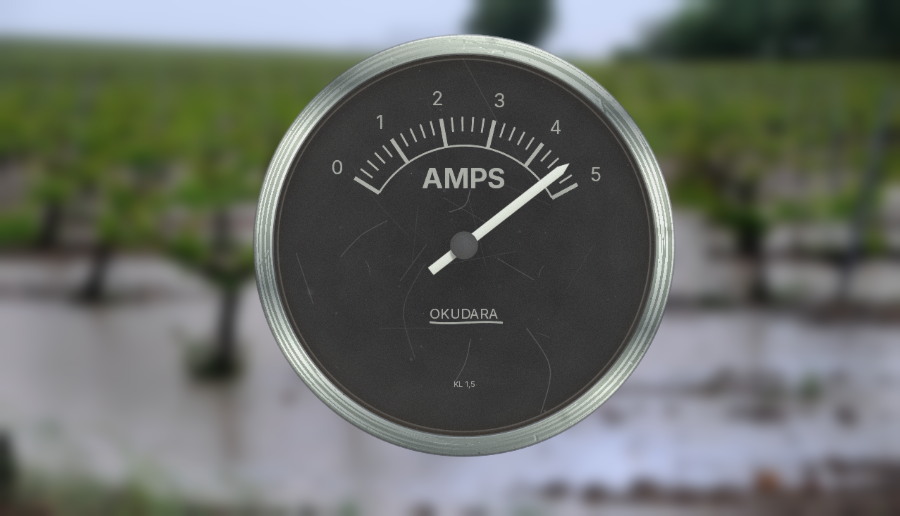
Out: {"value": 4.6, "unit": "A"}
